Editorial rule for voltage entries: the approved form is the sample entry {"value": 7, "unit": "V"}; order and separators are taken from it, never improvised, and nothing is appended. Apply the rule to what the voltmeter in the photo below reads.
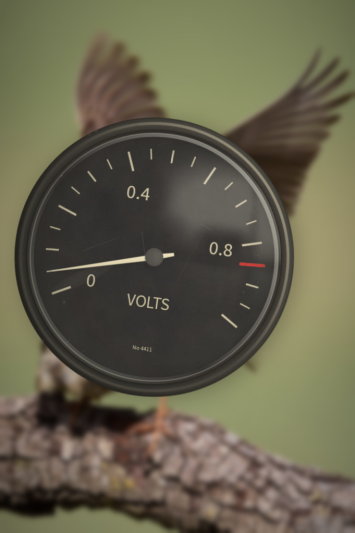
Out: {"value": 0.05, "unit": "V"}
